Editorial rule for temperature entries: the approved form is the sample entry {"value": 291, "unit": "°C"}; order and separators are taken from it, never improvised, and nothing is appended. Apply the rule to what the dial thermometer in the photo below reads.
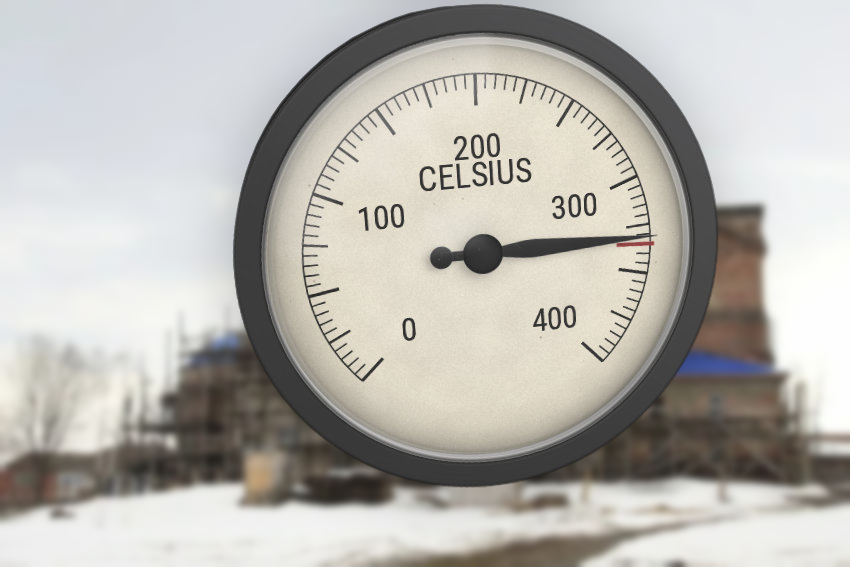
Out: {"value": 330, "unit": "°C"}
